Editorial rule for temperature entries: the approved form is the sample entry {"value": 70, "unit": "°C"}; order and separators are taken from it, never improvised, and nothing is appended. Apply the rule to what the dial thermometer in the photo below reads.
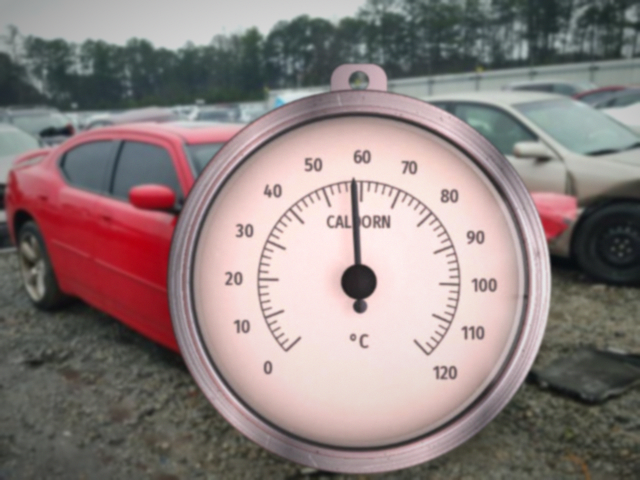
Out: {"value": 58, "unit": "°C"}
